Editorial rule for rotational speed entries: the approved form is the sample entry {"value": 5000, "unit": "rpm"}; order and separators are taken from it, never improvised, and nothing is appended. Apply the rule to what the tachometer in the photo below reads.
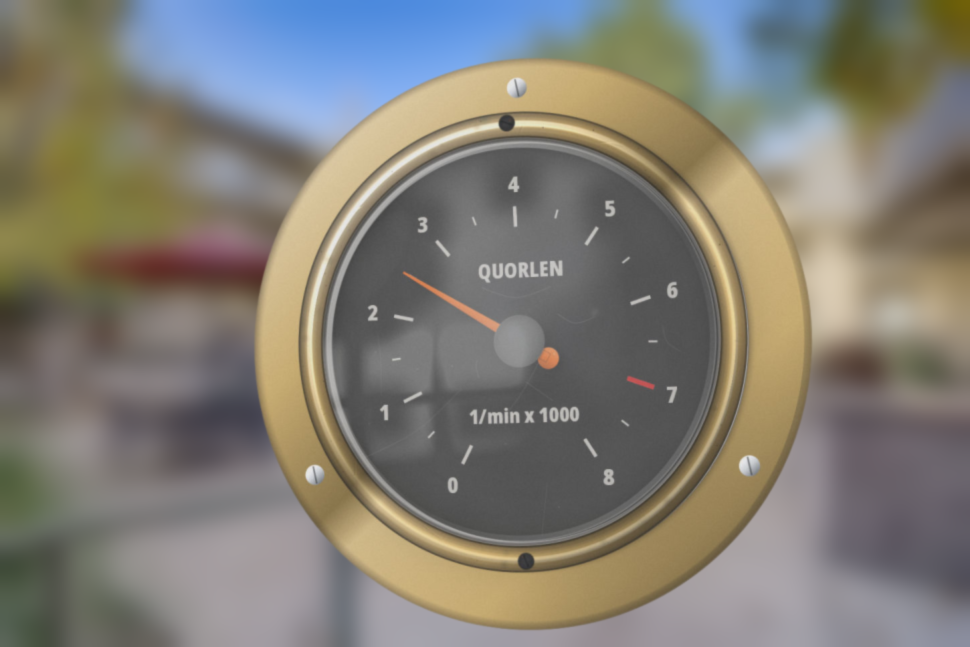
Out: {"value": 2500, "unit": "rpm"}
